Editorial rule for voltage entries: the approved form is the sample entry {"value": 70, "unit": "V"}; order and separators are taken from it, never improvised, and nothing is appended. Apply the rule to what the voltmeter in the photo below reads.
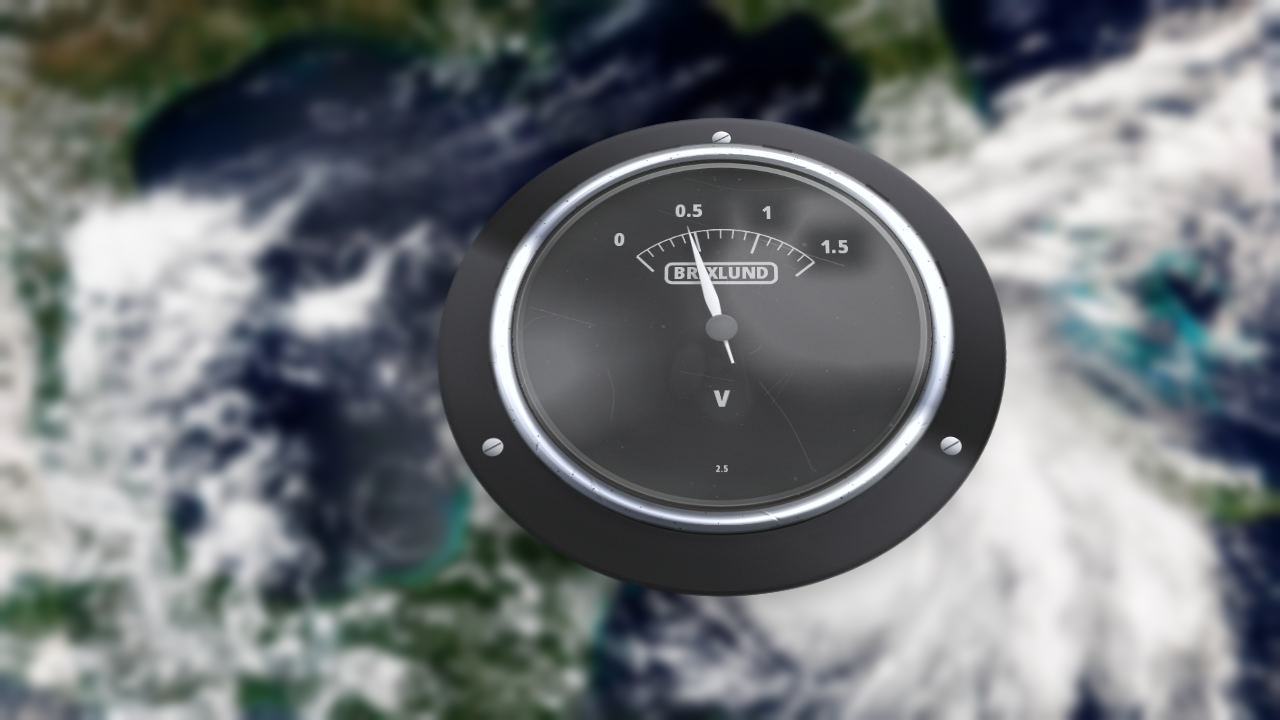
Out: {"value": 0.45, "unit": "V"}
